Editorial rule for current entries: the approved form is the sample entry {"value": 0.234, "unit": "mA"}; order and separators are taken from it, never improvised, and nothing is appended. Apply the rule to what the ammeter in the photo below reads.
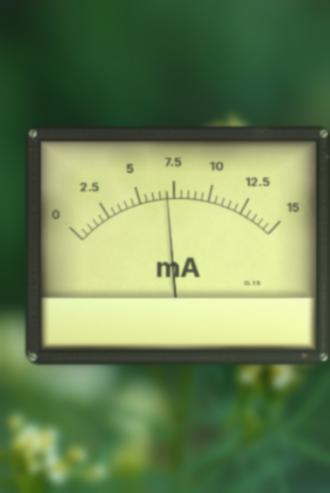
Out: {"value": 7, "unit": "mA"}
